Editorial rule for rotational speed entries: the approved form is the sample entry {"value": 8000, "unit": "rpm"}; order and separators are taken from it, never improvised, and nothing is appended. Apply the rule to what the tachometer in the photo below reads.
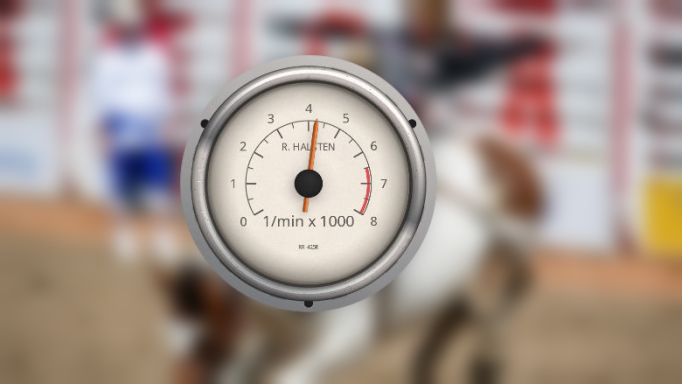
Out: {"value": 4250, "unit": "rpm"}
